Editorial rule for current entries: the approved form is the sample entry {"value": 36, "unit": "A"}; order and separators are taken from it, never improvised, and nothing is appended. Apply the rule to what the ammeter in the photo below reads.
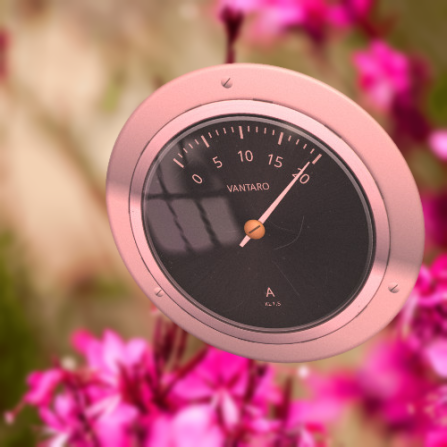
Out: {"value": 19.5, "unit": "A"}
